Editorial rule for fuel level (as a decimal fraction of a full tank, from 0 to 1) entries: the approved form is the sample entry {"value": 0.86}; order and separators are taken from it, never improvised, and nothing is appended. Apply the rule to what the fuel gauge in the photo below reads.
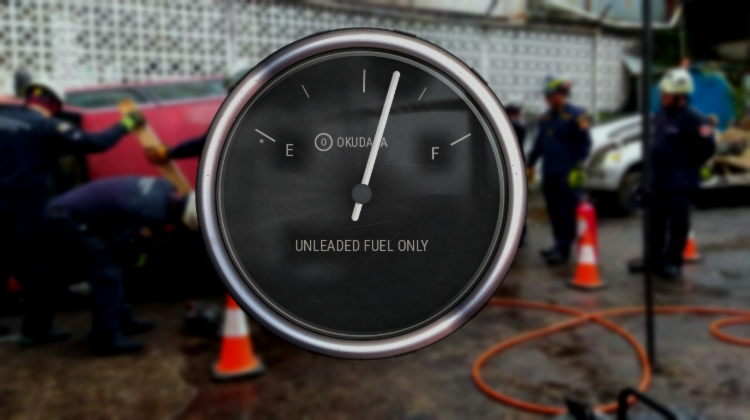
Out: {"value": 0.625}
